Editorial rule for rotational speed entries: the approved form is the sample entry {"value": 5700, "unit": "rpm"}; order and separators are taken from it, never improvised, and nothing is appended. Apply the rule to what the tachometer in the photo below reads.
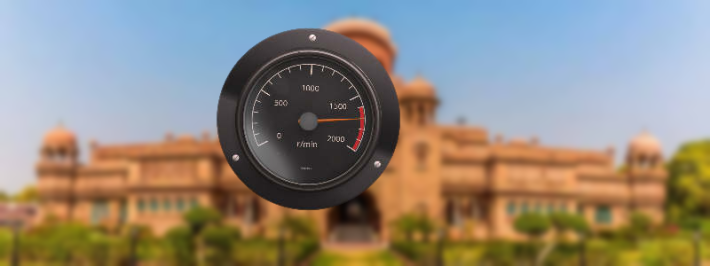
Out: {"value": 1700, "unit": "rpm"}
